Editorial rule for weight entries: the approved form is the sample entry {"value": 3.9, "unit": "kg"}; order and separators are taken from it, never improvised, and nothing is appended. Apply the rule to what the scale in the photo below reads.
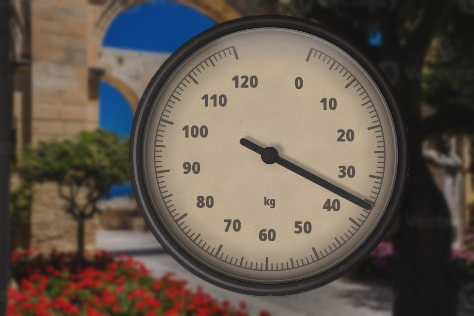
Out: {"value": 36, "unit": "kg"}
